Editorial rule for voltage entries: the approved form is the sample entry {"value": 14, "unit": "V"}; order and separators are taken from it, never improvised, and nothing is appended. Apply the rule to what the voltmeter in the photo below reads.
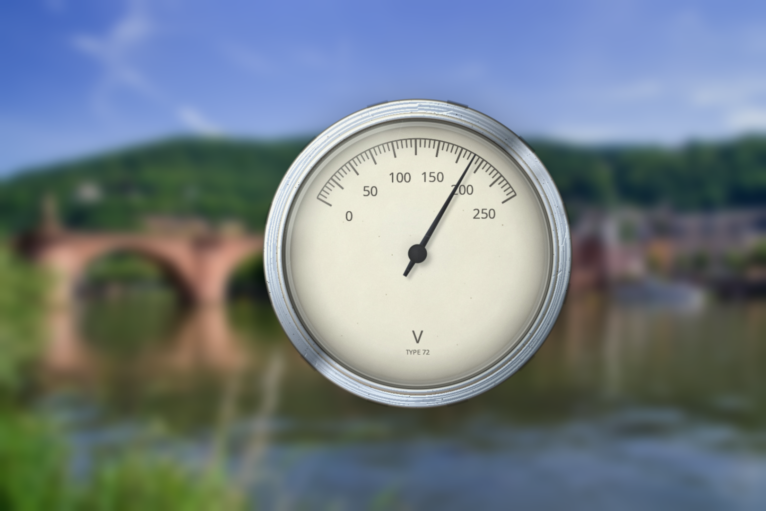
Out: {"value": 190, "unit": "V"}
